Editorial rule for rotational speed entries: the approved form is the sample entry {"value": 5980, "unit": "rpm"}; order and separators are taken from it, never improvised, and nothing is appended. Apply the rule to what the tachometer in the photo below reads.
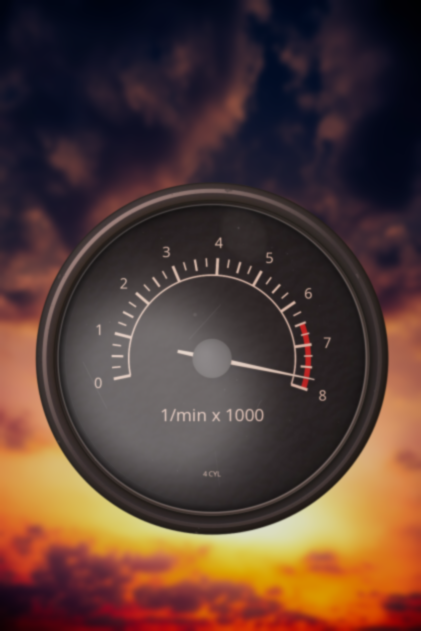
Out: {"value": 7750, "unit": "rpm"}
